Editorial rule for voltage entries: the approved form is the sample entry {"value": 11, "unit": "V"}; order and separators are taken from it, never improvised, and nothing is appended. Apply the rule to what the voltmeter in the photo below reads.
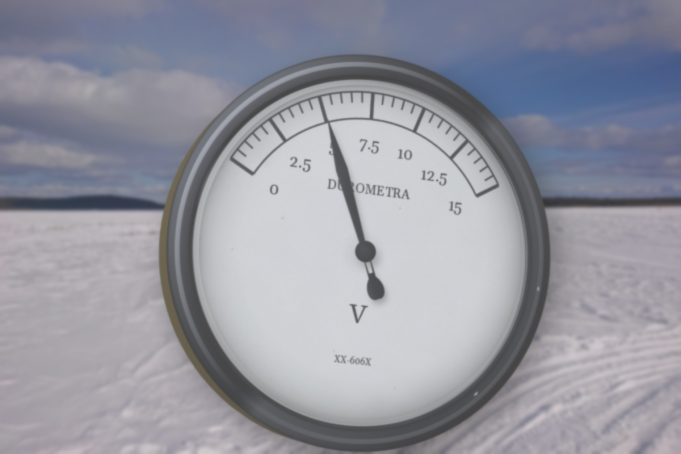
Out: {"value": 5, "unit": "V"}
